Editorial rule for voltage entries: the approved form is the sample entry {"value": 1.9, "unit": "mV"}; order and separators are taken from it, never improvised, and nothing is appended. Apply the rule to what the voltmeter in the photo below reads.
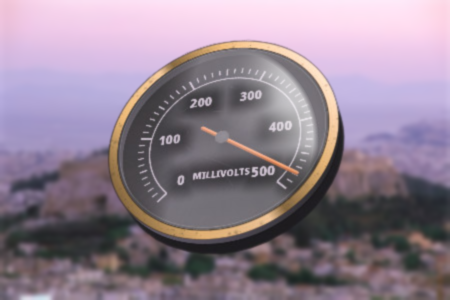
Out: {"value": 480, "unit": "mV"}
